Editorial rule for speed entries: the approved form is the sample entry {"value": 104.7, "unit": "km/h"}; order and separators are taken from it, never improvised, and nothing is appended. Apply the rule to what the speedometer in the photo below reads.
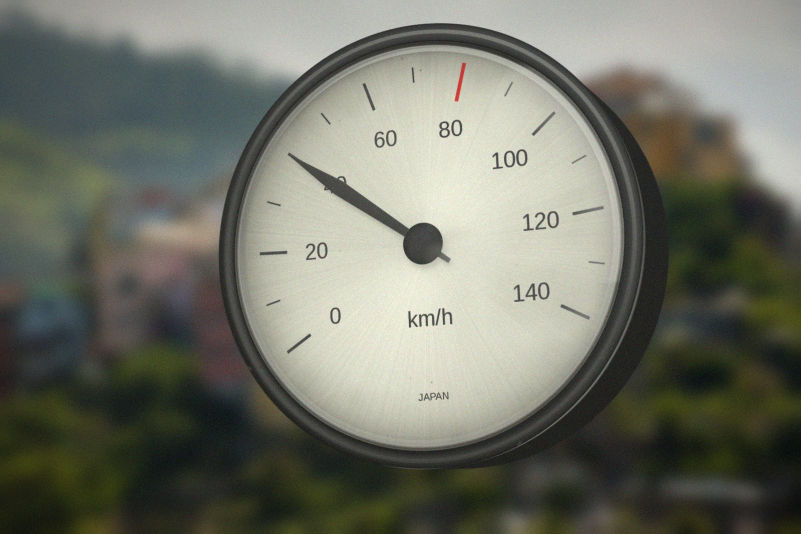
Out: {"value": 40, "unit": "km/h"}
